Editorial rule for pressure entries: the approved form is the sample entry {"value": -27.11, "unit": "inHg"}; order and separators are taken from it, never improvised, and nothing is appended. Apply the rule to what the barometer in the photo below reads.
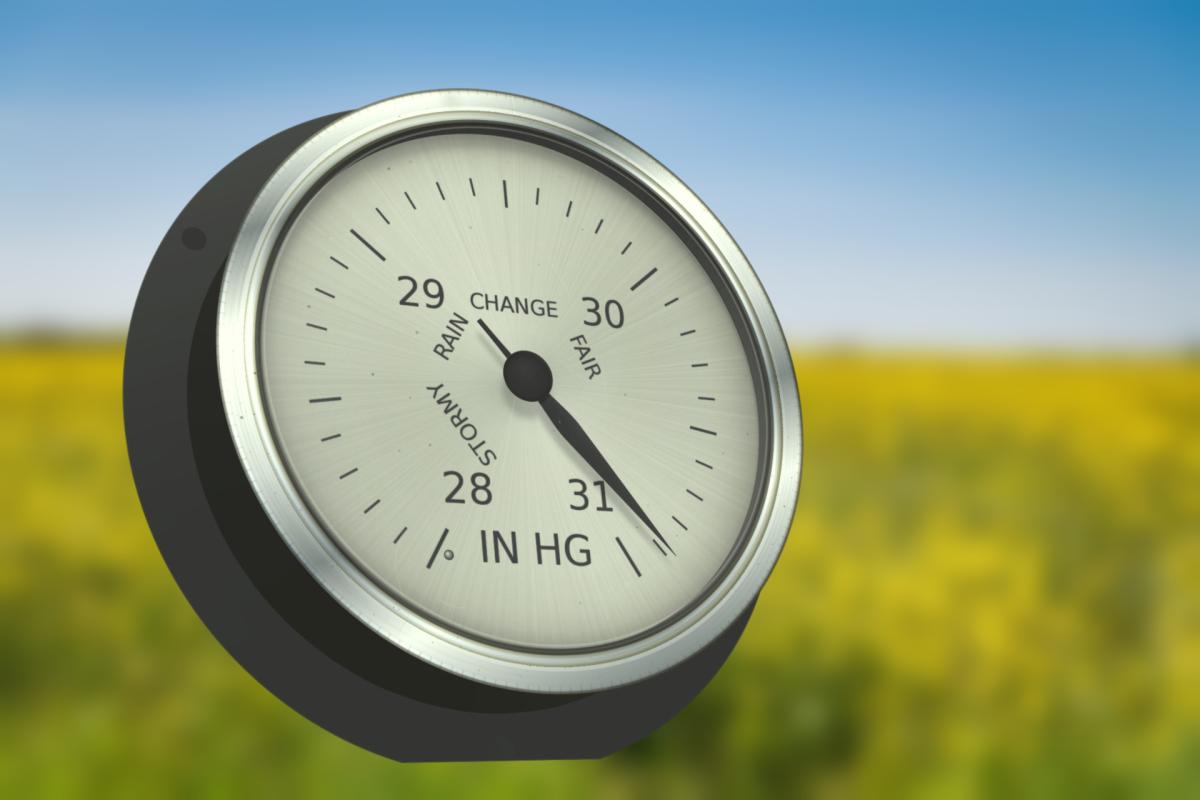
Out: {"value": 30.9, "unit": "inHg"}
